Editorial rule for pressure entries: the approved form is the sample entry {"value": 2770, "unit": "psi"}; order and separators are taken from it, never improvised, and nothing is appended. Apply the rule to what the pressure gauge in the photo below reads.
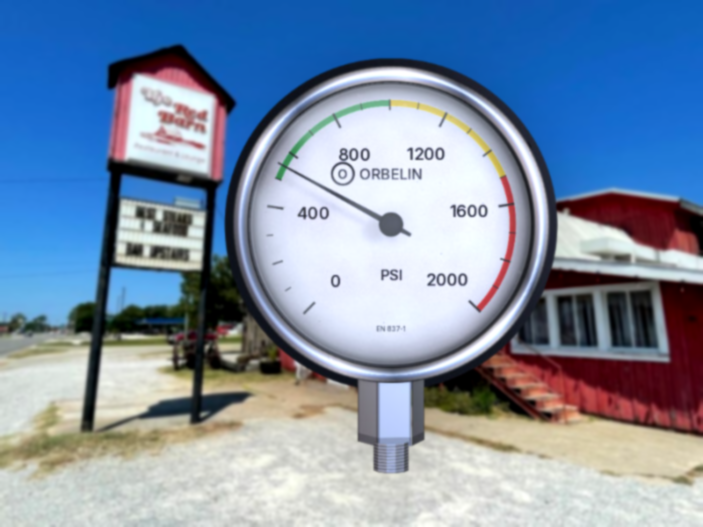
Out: {"value": 550, "unit": "psi"}
